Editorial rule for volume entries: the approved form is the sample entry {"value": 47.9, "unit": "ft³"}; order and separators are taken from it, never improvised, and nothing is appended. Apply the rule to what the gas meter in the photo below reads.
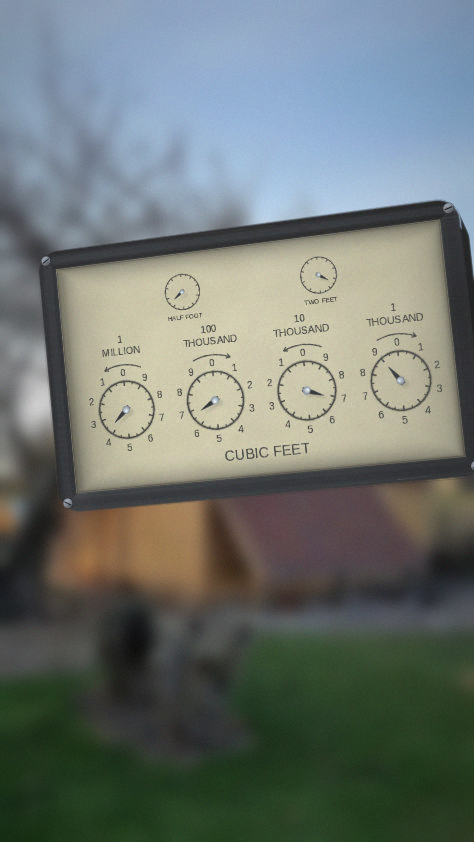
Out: {"value": 366900, "unit": "ft³"}
